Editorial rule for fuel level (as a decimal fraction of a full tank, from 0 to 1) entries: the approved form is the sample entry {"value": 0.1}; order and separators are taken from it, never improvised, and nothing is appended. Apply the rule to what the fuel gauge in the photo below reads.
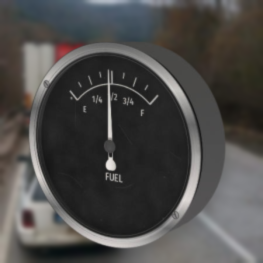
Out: {"value": 0.5}
